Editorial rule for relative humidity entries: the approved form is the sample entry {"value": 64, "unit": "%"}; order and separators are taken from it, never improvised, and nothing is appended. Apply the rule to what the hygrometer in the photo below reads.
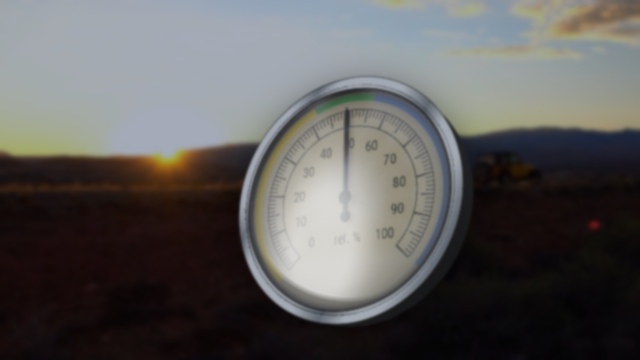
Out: {"value": 50, "unit": "%"}
